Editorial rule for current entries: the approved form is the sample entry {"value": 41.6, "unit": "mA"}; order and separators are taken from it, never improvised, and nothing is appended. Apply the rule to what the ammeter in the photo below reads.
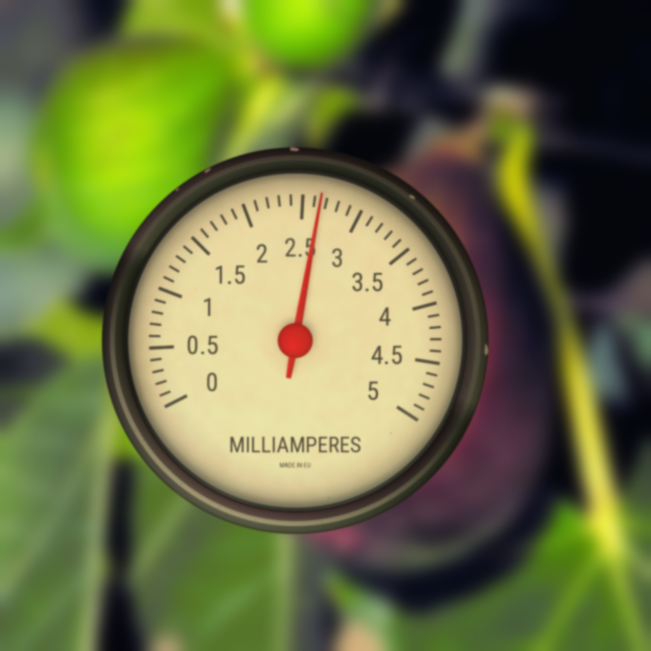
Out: {"value": 2.65, "unit": "mA"}
